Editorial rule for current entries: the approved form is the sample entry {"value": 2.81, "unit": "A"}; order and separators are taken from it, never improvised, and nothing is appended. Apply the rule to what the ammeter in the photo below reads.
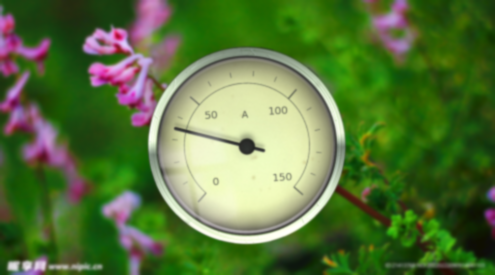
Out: {"value": 35, "unit": "A"}
